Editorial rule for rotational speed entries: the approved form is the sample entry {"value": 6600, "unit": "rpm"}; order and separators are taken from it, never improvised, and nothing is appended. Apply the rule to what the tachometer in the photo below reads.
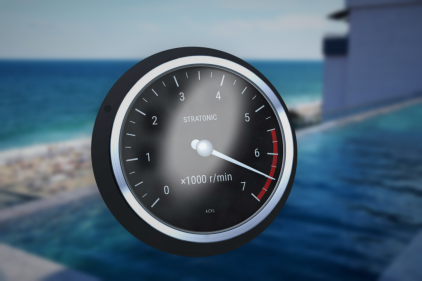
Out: {"value": 6500, "unit": "rpm"}
